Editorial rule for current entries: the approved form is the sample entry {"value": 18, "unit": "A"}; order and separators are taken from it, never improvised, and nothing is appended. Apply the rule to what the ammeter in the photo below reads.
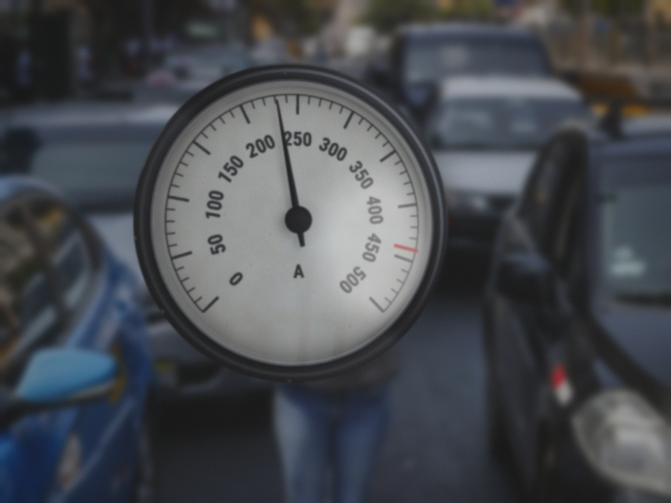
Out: {"value": 230, "unit": "A"}
